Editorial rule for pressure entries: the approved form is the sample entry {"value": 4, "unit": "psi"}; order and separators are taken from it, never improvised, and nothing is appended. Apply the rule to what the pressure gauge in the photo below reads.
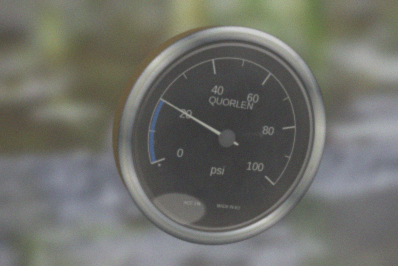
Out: {"value": 20, "unit": "psi"}
